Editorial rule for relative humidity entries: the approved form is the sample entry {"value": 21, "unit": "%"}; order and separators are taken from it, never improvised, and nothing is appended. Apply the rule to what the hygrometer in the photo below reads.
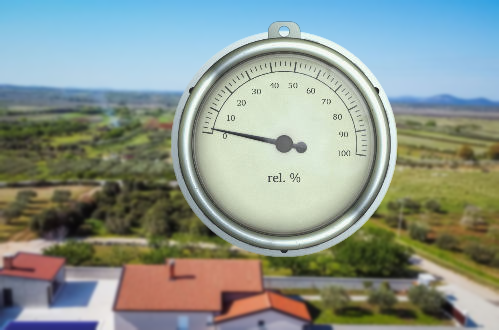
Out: {"value": 2, "unit": "%"}
